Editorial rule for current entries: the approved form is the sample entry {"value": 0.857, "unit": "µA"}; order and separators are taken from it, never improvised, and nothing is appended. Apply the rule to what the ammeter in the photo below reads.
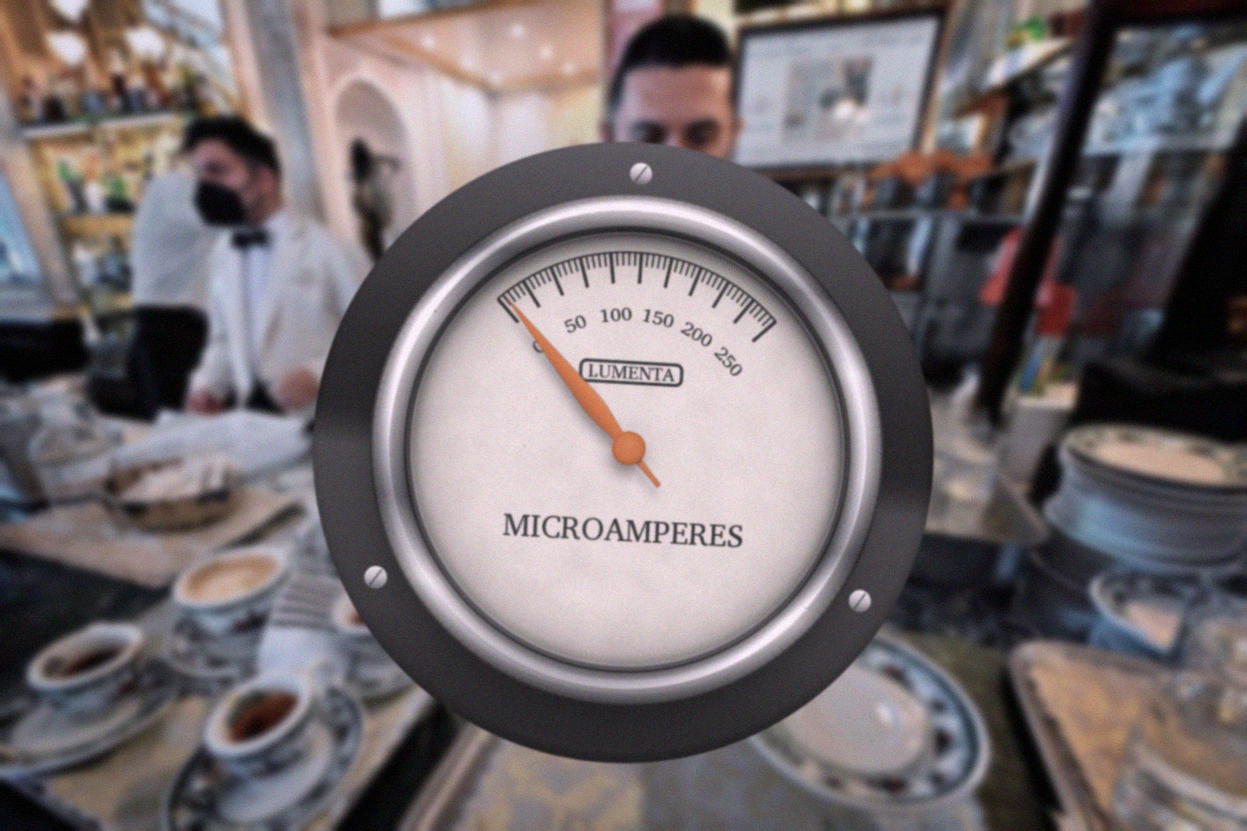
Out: {"value": 5, "unit": "µA"}
